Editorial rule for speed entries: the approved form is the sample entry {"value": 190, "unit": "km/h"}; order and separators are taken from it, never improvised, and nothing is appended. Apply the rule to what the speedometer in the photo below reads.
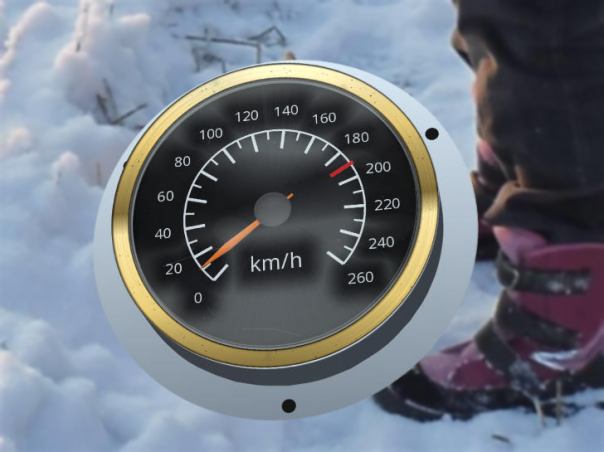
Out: {"value": 10, "unit": "km/h"}
